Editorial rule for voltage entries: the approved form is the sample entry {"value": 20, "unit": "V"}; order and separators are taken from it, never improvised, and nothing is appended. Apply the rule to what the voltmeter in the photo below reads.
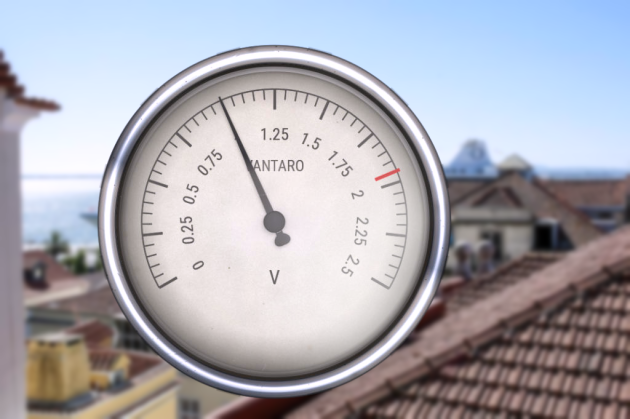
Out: {"value": 1, "unit": "V"}
